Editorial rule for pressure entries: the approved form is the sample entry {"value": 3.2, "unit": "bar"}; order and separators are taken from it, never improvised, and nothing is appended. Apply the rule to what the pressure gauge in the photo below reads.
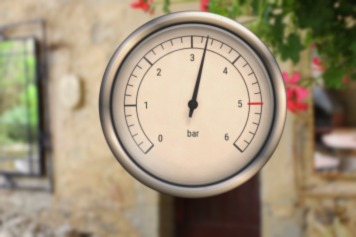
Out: {"value": 3.3, "unit": "bar"}
